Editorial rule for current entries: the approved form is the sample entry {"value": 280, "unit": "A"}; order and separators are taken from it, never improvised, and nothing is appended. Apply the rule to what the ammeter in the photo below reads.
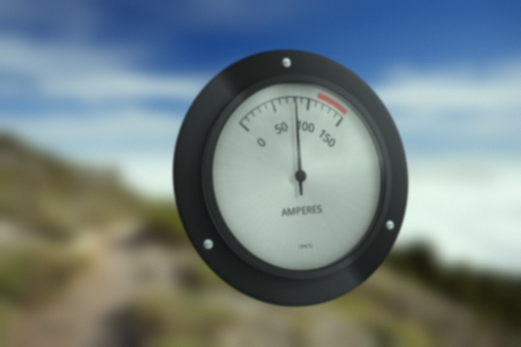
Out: {"value": 80, "unit": "A"}
